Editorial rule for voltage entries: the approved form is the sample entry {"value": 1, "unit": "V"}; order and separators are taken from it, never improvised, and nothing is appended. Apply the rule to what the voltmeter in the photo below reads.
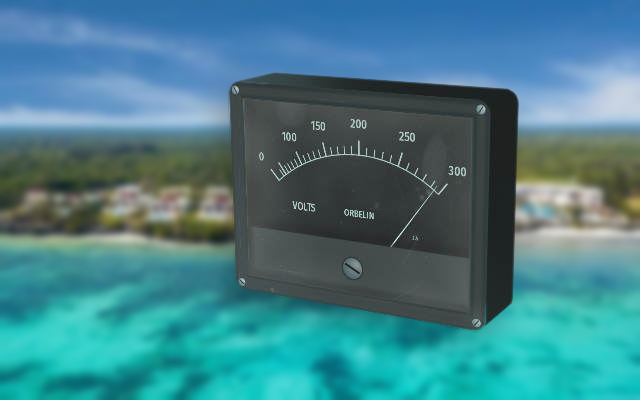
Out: {"value": 295, "unit": "V"}
